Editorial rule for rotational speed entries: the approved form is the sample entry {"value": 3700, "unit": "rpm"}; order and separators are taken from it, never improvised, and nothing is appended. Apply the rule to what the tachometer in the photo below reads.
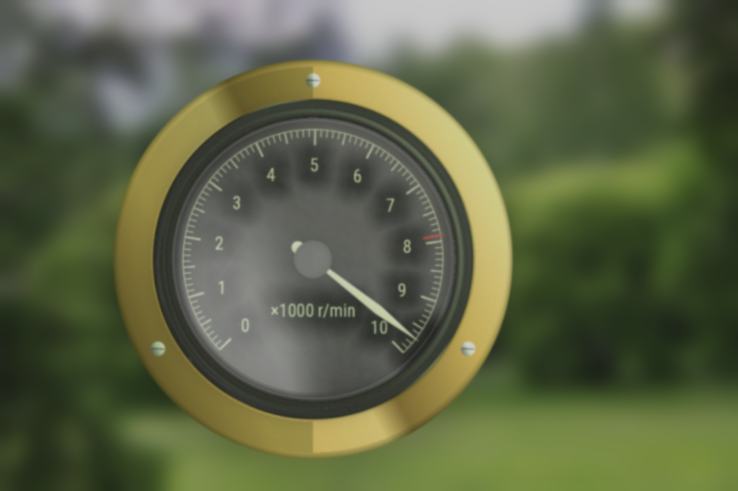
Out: {"value": 9700, "unit": "rpm"}
